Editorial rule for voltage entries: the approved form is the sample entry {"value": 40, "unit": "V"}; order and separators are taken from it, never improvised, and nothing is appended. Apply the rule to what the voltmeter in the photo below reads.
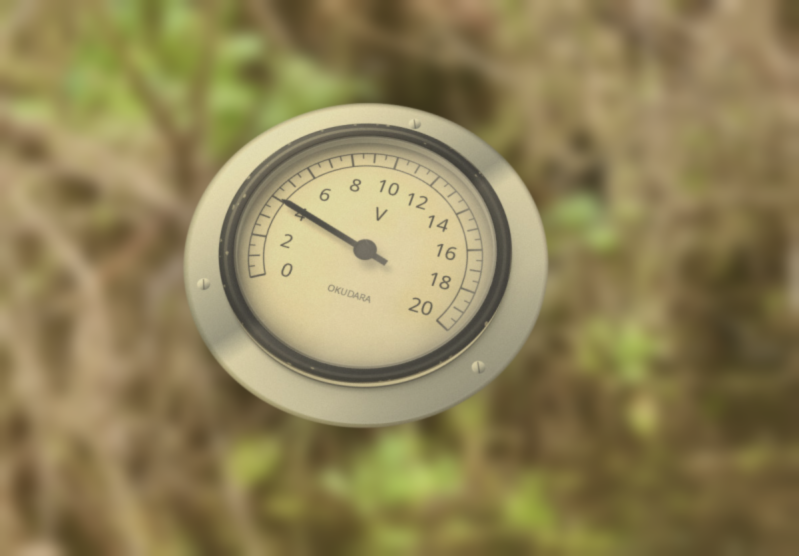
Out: {"value": 4, "unit": "V"}
